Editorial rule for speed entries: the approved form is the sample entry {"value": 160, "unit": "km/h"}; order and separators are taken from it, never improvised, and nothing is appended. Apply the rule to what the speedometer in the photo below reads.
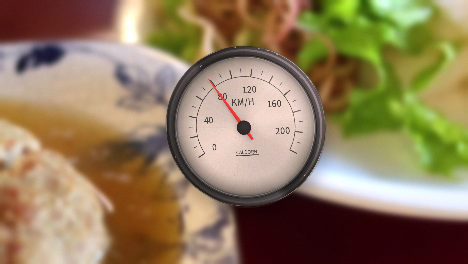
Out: {"value": 80, "unit": "km/h"}
